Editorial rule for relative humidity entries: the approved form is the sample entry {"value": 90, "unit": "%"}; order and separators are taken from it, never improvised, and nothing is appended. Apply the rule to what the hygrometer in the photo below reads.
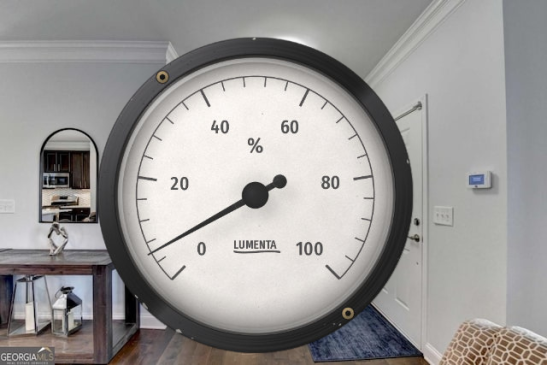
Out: {"value": 6, "unit": "%"}
